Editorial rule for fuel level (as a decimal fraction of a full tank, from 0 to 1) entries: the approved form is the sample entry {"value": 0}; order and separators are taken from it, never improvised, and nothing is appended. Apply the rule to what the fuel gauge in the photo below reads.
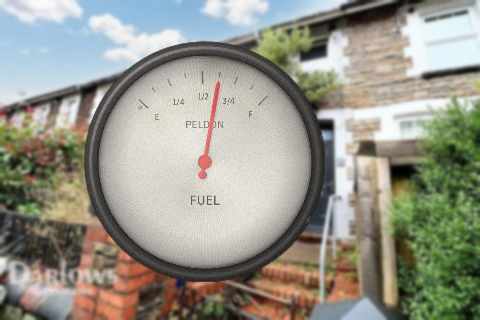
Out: {"value": 0.625}
